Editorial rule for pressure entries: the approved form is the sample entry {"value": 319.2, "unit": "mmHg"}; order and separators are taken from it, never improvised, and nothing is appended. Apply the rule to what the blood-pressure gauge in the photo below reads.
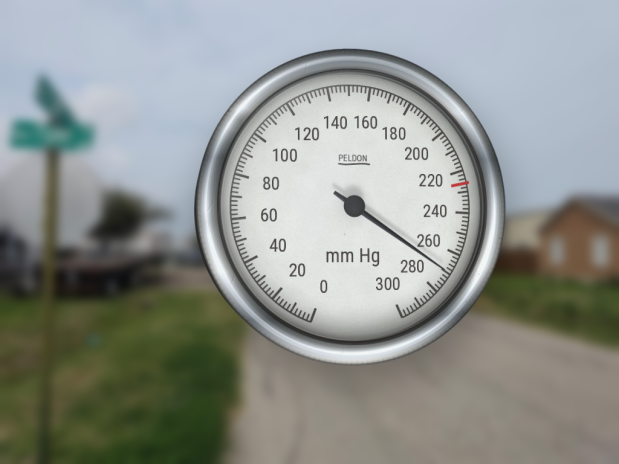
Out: {"value": 270, "unit": "mmHg"}
